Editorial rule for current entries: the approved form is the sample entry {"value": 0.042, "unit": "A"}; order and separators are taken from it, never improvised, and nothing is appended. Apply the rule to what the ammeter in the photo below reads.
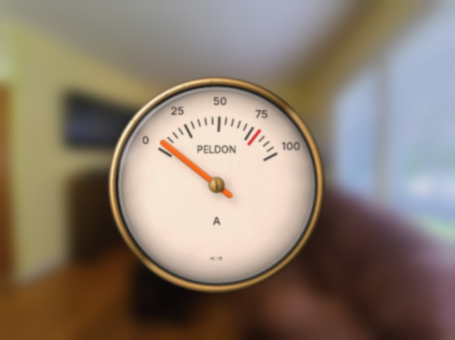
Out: {"value": 5, "unit": "A"}
